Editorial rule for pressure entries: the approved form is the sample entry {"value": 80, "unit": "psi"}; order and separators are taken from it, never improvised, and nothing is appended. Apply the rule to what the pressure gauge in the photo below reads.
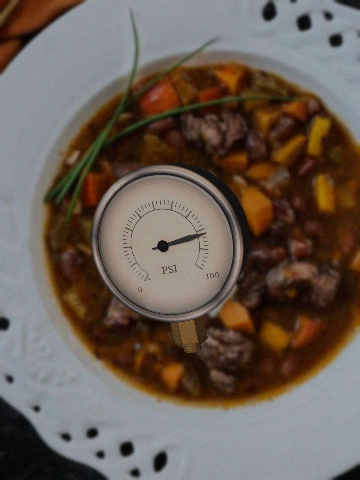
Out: {"value": 82, "unit": "psi"}
